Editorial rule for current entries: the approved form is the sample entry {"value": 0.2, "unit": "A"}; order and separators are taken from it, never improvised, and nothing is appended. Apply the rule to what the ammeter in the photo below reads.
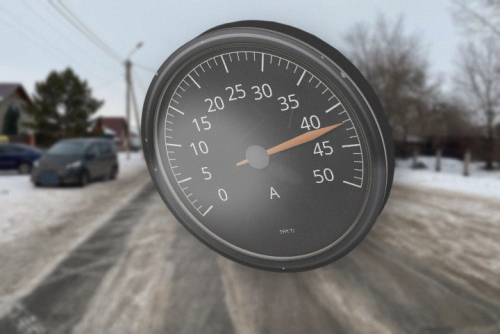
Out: {"value": 42, "unit": "A"}
